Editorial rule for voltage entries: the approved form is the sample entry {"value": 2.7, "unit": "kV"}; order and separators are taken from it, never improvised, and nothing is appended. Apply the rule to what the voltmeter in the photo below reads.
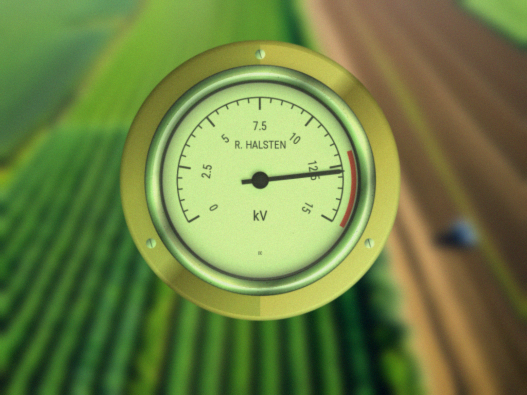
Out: {"value": 12.75, "unit": "kV"}
